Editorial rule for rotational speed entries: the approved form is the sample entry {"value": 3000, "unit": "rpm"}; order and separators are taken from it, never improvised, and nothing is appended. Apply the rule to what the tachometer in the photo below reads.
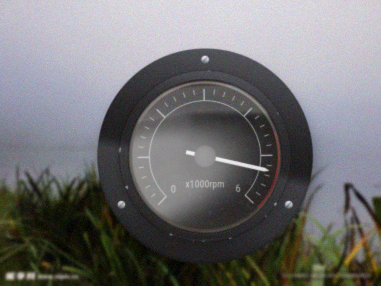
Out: {"value": 5300, "unit": "rpm"}
